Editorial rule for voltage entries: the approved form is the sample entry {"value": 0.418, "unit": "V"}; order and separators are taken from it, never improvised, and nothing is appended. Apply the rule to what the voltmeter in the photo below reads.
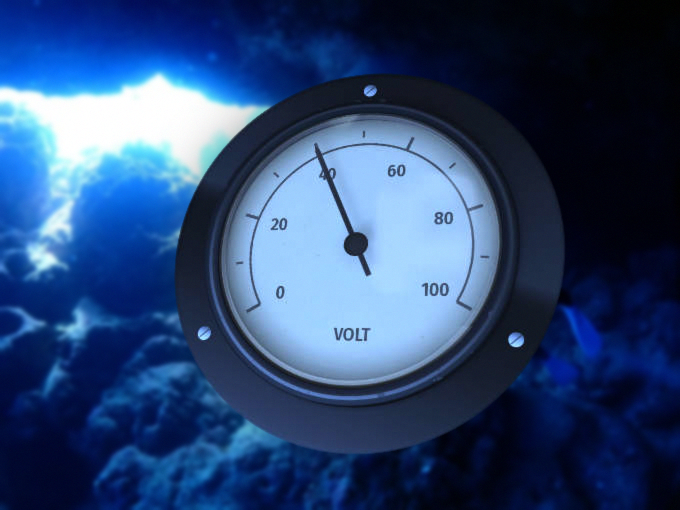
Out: {"value": 40, "unit": "V"}
